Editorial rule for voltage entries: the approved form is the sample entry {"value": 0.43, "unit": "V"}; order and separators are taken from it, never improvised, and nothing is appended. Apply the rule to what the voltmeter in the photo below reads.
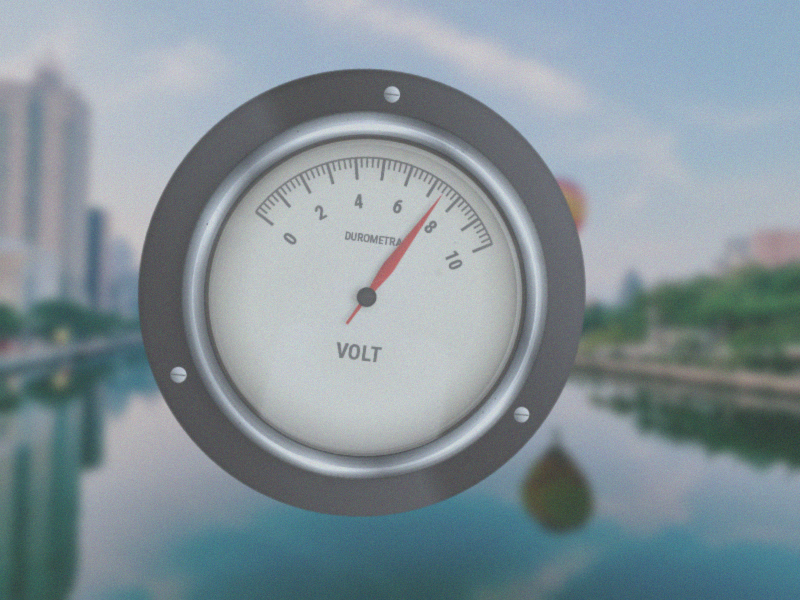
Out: {"value": 7.4, "unit": "V"}
